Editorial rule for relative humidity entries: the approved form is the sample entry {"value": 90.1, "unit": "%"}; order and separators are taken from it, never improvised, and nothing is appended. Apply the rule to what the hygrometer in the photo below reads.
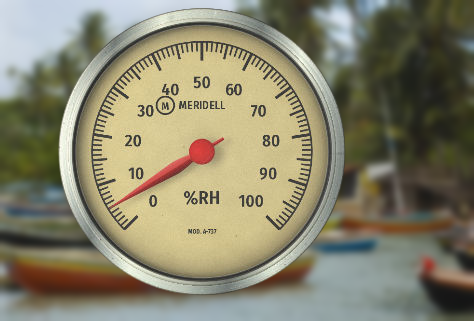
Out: {"value": 5, "unit": "%"}
